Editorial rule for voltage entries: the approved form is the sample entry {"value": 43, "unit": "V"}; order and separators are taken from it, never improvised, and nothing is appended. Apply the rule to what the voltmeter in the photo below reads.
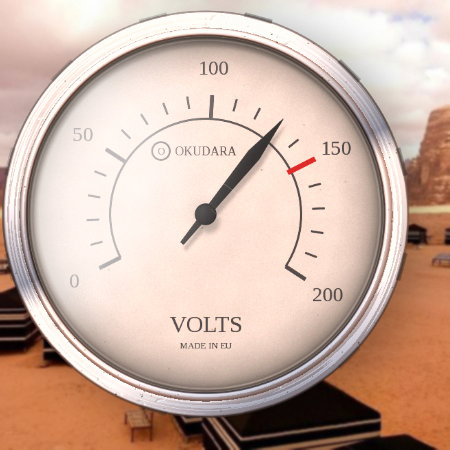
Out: {"value": 130, "unit": "V"}
